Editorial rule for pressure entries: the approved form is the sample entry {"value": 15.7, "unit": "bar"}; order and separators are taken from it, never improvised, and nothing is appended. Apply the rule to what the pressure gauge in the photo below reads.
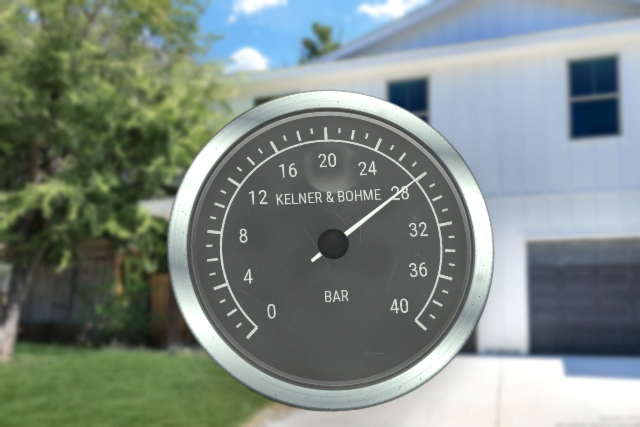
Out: {"value": 28, "unit": "bar"}
